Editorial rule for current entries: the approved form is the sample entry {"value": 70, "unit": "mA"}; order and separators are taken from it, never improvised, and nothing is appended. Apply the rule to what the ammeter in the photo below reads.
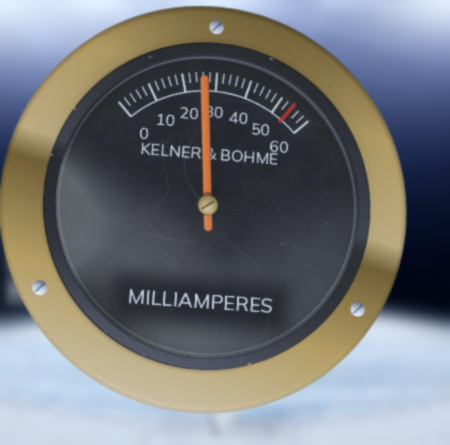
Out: {"value": 26, "unit": "mA"}
